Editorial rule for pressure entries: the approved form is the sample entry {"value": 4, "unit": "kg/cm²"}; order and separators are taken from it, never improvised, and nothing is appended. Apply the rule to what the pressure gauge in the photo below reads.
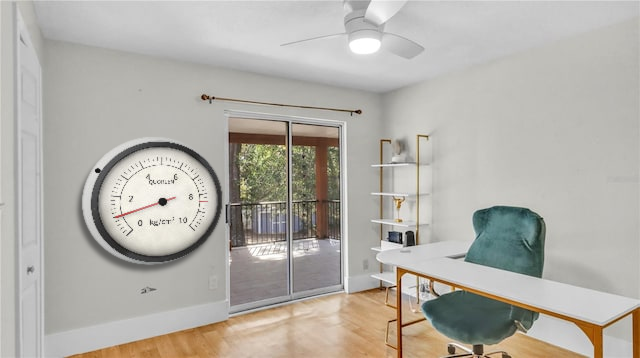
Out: {"value": 1, "unit": "kg/cm²"}
